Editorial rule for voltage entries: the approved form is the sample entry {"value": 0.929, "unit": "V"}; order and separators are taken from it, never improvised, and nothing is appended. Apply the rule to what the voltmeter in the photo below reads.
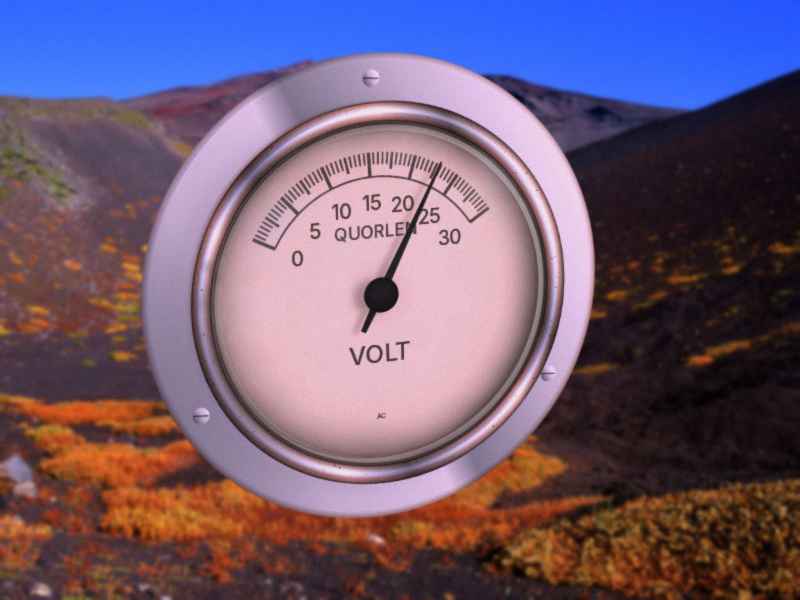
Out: {"value": 22.5, "unit": "V"}
